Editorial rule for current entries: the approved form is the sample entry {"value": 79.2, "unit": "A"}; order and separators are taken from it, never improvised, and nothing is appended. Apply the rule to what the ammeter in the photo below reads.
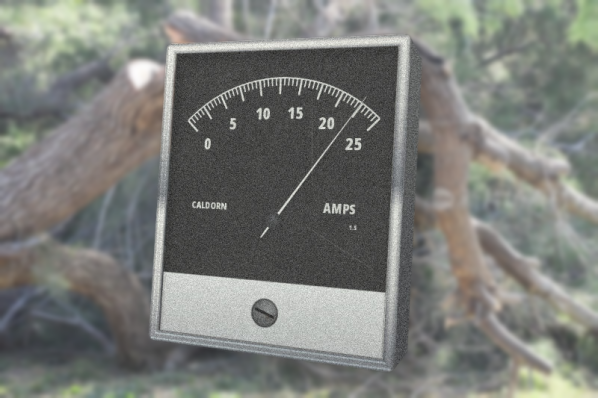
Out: {"value": 22.5, "unit": "A"}
